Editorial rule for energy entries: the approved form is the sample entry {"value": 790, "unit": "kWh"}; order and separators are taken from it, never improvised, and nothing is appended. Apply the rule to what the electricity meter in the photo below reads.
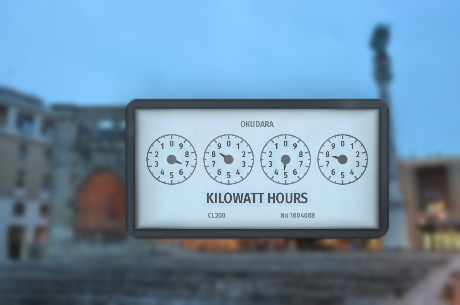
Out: {"value": 6848, "unit": "kWh"}
